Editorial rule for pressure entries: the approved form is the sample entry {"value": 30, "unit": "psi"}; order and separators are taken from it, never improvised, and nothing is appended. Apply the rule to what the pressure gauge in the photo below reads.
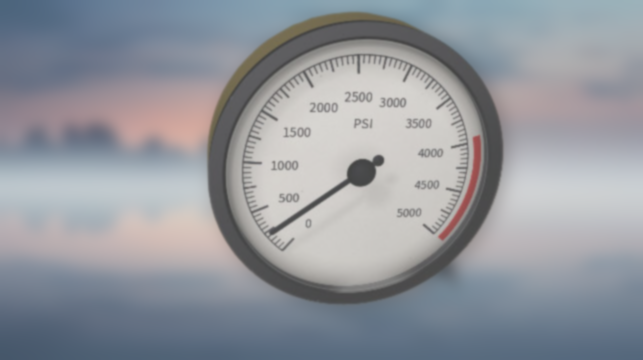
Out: {"value": 250, "unit": "psi"}
